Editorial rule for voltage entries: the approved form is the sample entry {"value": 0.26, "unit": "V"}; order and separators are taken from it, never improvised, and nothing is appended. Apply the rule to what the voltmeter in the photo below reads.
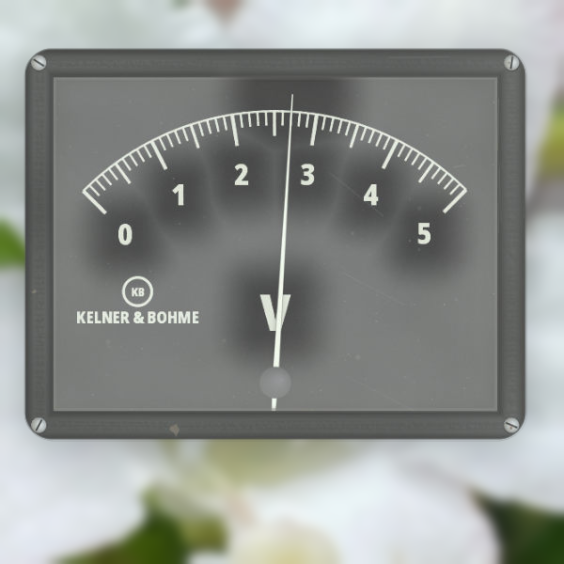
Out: {"value": 2.7, "unit": "V"}
